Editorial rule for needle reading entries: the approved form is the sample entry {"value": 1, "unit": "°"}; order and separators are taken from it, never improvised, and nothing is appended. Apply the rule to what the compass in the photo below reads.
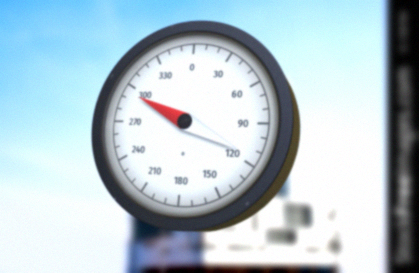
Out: {"value": 295, "unit": "°"}
